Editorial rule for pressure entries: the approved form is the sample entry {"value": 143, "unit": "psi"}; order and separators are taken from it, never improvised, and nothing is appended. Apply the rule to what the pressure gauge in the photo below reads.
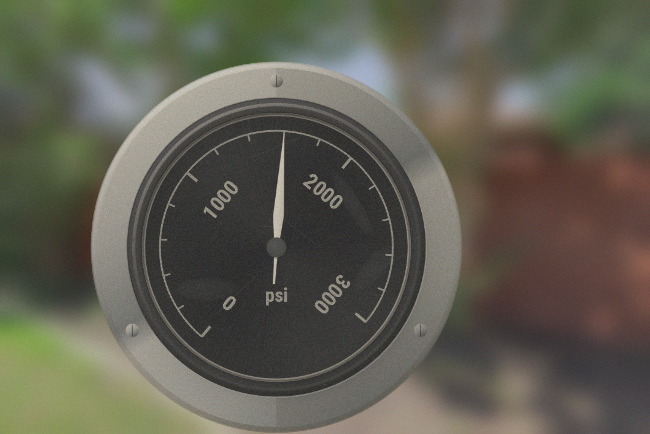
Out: {"value": 1600, "unit": "psi"}
